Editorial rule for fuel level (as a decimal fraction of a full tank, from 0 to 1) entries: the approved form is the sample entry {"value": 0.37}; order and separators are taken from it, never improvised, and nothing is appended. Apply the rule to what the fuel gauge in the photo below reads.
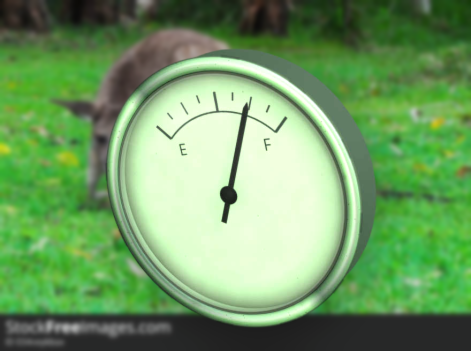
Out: {"value": 0.75}
